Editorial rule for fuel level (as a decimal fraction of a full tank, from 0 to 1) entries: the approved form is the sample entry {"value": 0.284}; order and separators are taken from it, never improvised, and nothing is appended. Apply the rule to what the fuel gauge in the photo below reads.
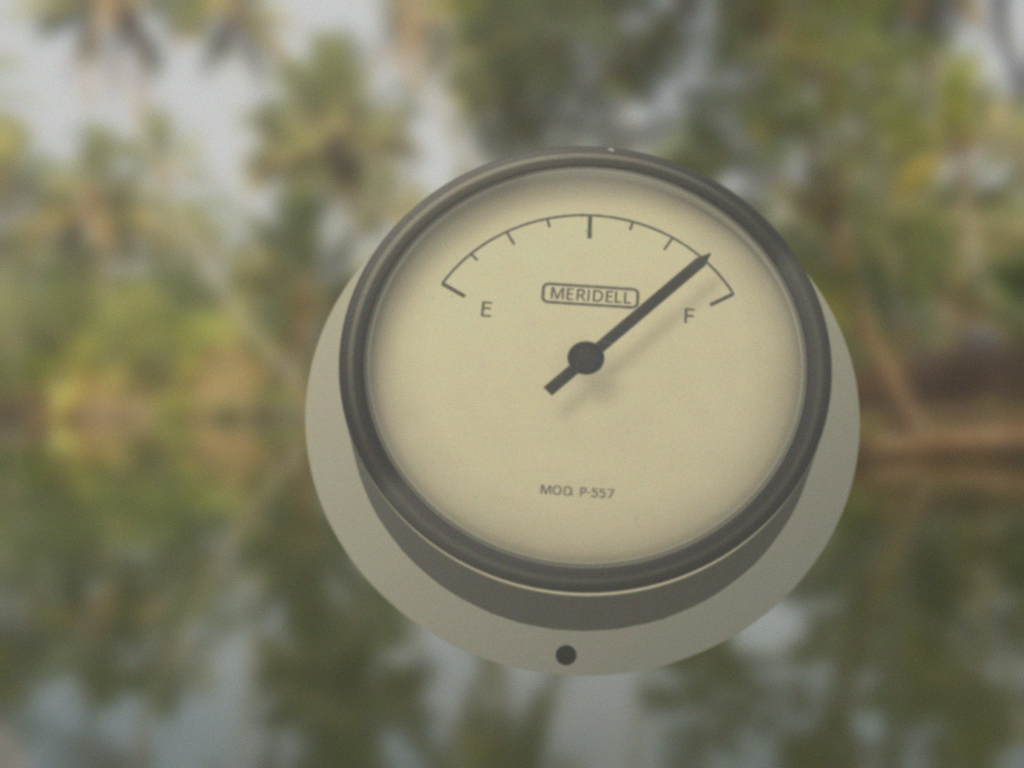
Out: {"value": 0.875}
